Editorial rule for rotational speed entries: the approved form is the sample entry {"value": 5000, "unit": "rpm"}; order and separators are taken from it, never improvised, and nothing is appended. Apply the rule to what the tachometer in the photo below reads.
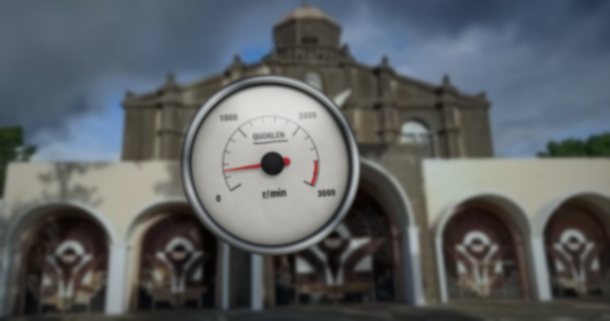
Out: {"value": 300, "unit": "rpm"}
